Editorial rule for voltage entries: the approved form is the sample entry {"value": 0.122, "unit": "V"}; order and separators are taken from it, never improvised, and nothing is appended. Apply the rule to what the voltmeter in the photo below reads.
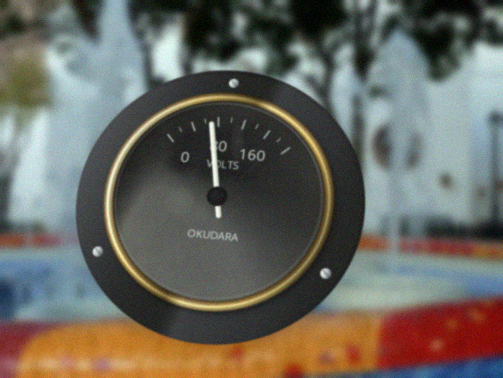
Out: {"value": 70, "unit": "V"}
